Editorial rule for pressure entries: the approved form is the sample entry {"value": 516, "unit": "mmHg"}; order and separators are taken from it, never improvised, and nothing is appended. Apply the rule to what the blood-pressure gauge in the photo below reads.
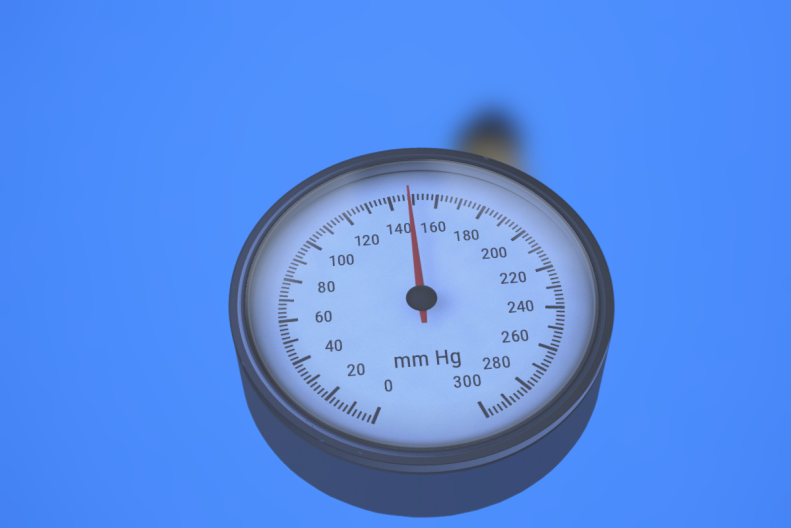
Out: {"value": 148, "unit": "mmHg"}
